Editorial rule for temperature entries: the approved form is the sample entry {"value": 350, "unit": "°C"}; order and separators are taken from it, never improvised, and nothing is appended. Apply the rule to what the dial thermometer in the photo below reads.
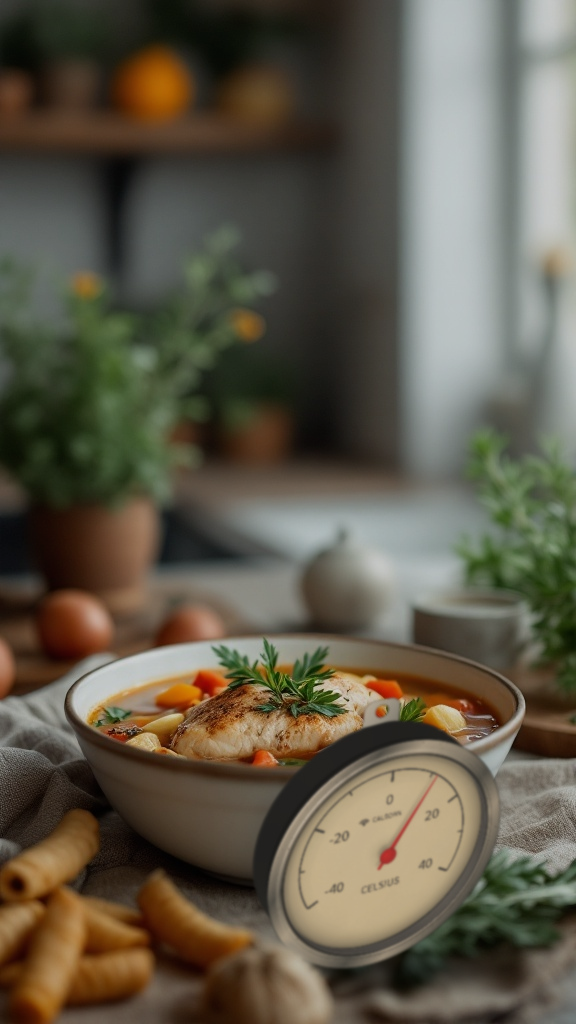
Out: {"value": 10, "unit": "°C"}
